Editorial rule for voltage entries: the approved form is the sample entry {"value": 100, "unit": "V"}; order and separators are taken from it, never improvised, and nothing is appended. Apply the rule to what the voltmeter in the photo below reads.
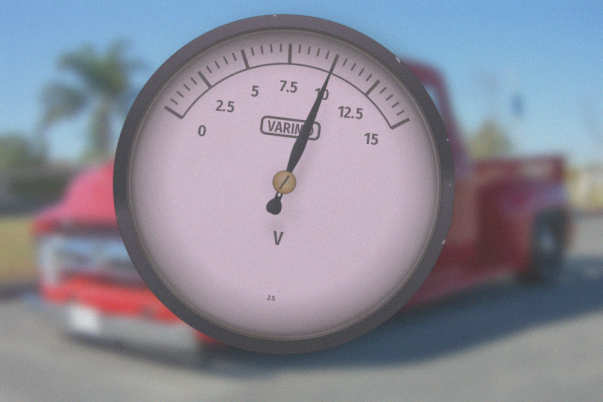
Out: {"value": 10, "unit": "V"}
